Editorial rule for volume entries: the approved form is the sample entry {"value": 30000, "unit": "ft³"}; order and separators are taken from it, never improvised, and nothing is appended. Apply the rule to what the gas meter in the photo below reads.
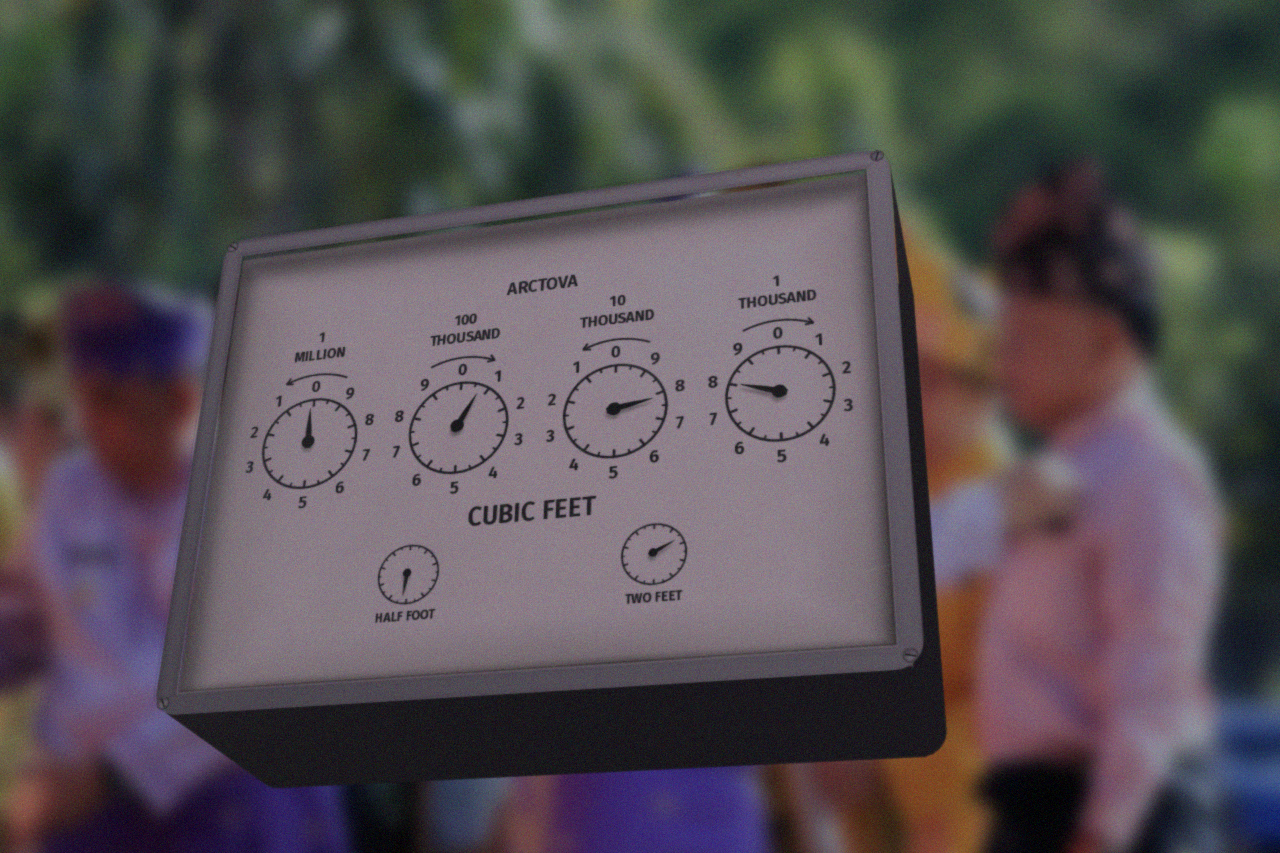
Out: {"value": 7800, "unit": "ft³"}
